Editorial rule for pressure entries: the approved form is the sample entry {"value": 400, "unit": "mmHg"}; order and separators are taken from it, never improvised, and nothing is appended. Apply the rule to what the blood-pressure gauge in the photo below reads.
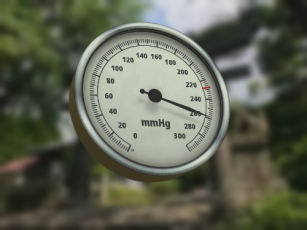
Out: {"value": 260, "unit": "mmHg"}
